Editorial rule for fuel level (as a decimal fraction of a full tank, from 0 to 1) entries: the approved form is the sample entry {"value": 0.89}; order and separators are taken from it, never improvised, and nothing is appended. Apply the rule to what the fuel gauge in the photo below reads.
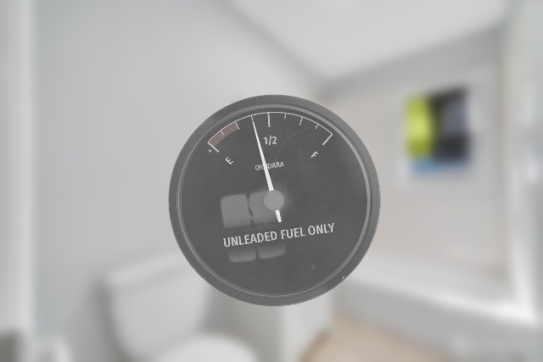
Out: {"value": 0.375}
